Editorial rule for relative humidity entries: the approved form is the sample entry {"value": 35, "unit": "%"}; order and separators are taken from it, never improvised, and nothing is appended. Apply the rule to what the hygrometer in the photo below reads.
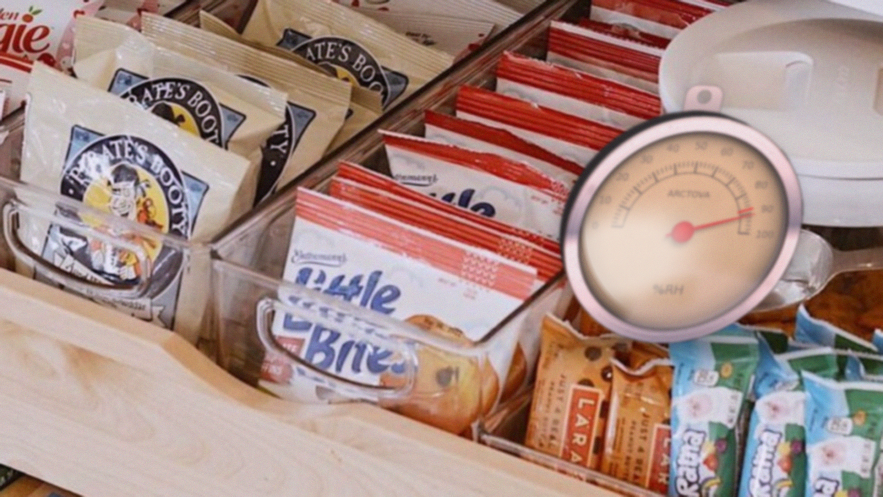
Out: {"value": 90, "unit": "%"}
